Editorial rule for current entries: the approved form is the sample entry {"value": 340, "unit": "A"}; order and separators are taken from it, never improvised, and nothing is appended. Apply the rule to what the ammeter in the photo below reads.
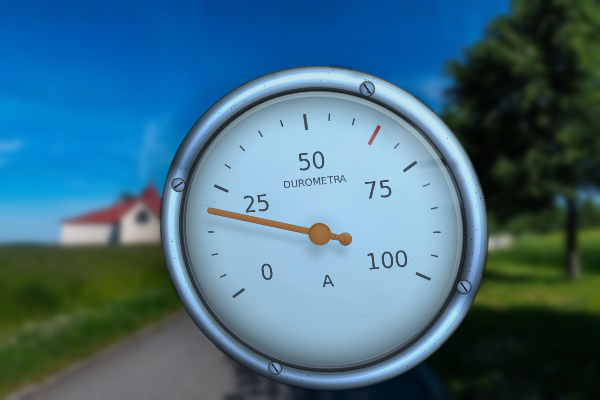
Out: {"value": 20, "unit": "A"}
